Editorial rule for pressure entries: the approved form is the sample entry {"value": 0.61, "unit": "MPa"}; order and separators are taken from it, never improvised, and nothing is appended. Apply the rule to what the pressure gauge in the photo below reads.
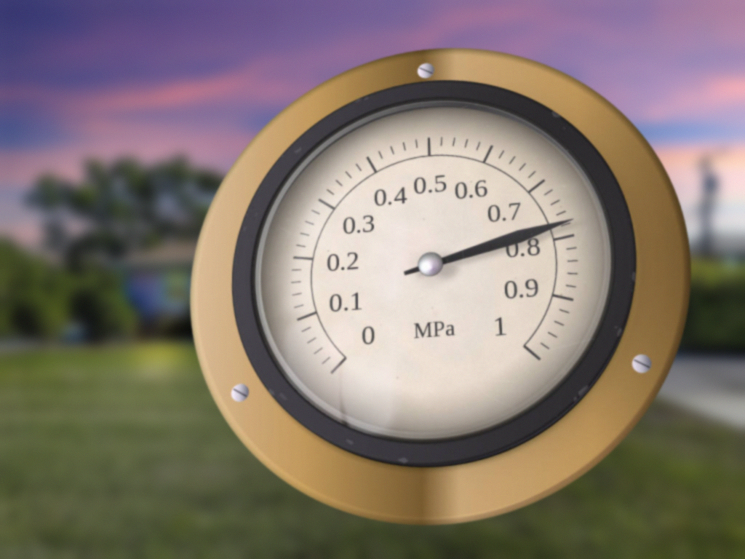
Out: {"value": 0.78, "unit": "MPa"}
